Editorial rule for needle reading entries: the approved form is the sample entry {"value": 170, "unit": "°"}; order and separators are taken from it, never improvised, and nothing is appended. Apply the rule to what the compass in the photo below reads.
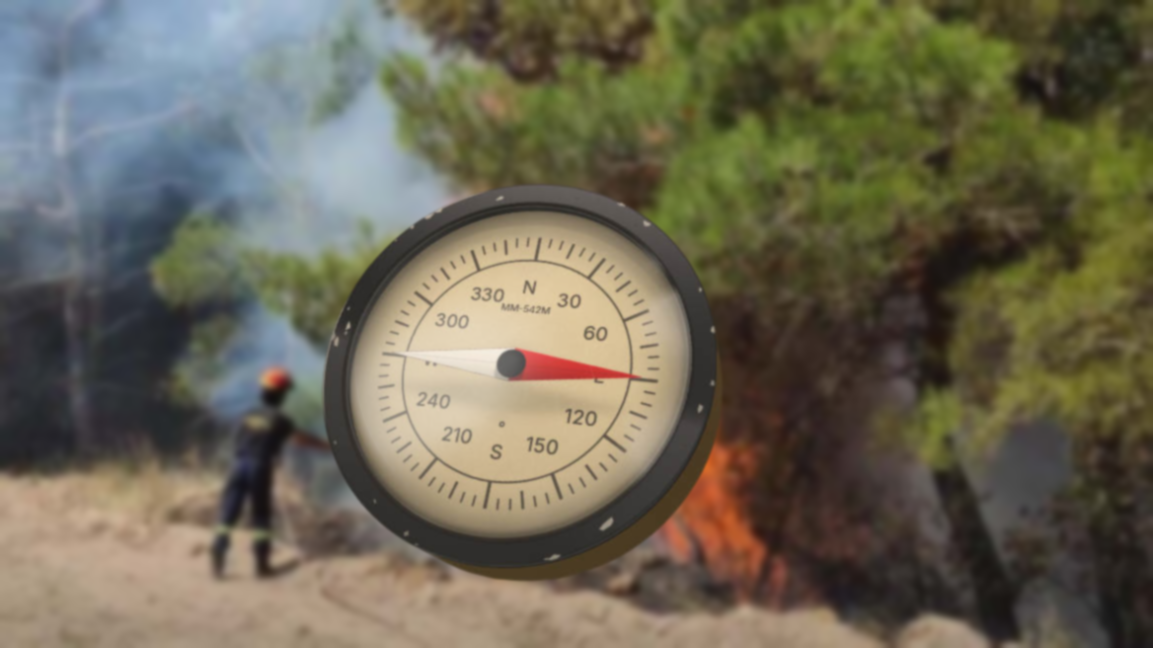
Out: {"value": 90, "unit": "°"}
